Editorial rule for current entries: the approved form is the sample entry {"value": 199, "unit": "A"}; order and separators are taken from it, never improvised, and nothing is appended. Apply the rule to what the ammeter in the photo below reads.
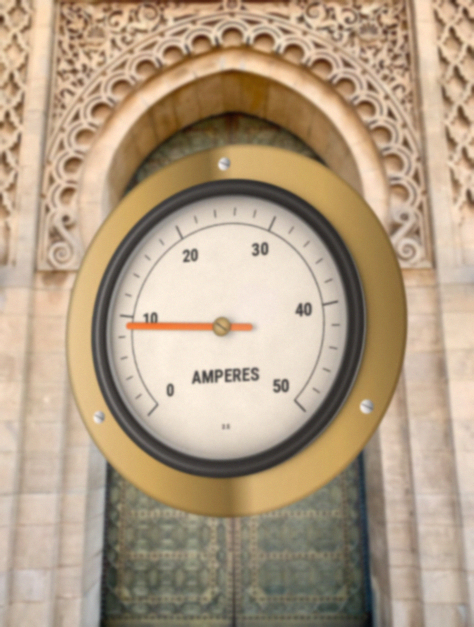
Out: {"value": 9, "unit": "A"}
